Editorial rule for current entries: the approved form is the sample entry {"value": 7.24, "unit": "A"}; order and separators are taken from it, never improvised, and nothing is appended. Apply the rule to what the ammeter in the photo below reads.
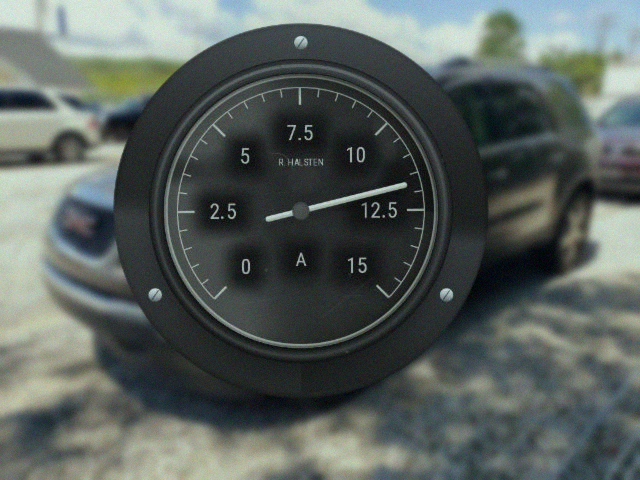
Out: {"value": 11.75, "unit": "A"}
